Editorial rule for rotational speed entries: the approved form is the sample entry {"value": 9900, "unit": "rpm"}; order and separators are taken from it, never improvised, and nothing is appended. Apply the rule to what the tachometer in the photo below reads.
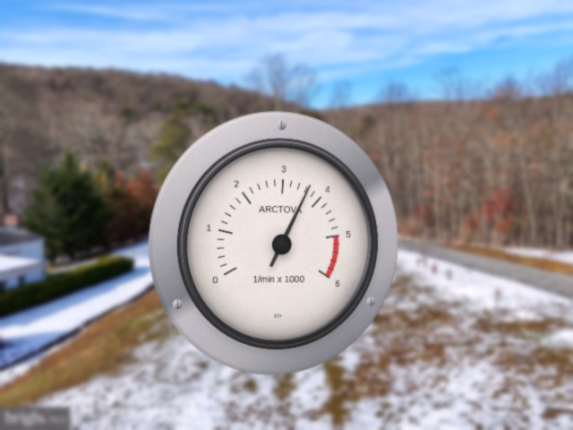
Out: {"value": 3600, "unit": "rpm"}
